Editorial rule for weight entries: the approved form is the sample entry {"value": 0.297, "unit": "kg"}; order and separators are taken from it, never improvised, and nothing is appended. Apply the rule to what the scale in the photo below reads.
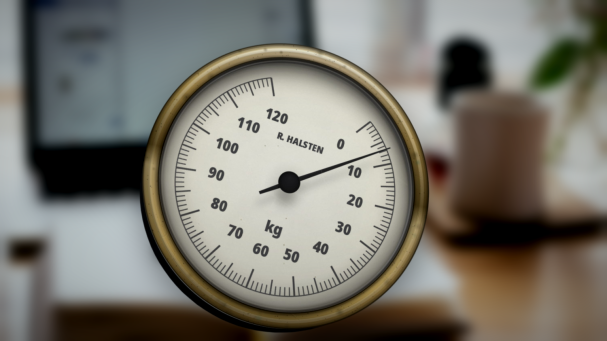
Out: {"value": 7, "unit": "kg"}
